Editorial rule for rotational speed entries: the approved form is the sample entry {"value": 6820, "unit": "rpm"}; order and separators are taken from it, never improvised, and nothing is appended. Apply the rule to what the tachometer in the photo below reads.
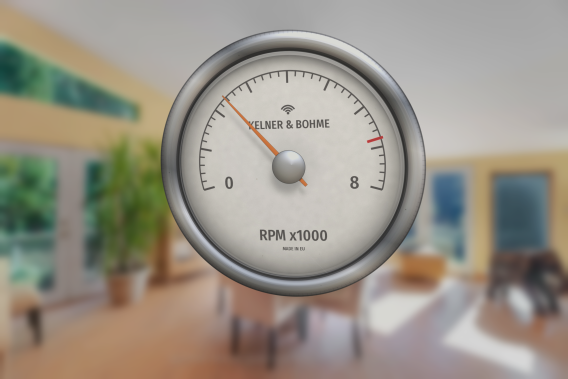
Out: {"value": 2400, "unit": "rpm"}
